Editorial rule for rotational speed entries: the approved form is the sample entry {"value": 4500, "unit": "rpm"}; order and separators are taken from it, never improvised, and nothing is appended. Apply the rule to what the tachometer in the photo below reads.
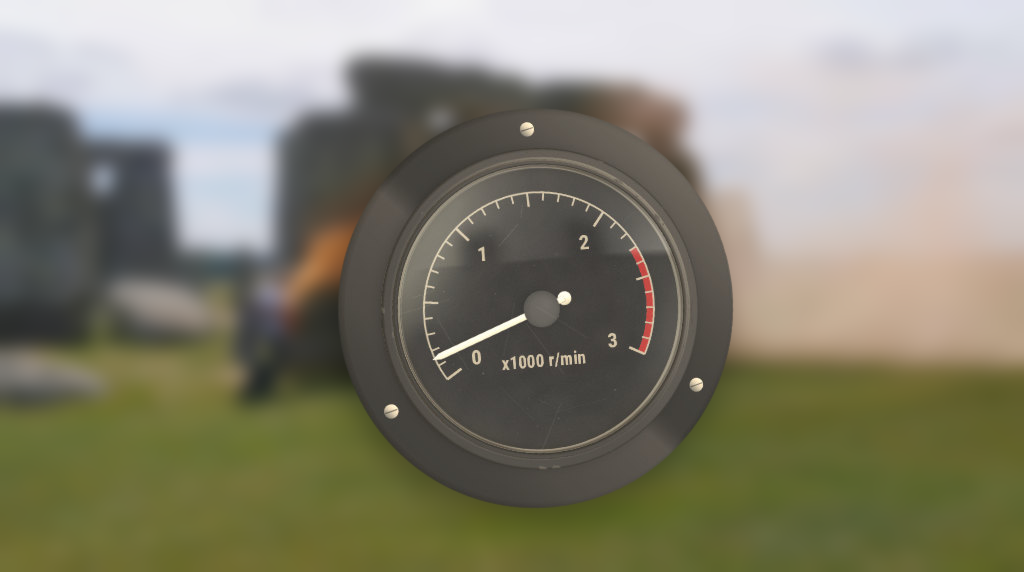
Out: {"value": 150, "unit": "rpm"}
